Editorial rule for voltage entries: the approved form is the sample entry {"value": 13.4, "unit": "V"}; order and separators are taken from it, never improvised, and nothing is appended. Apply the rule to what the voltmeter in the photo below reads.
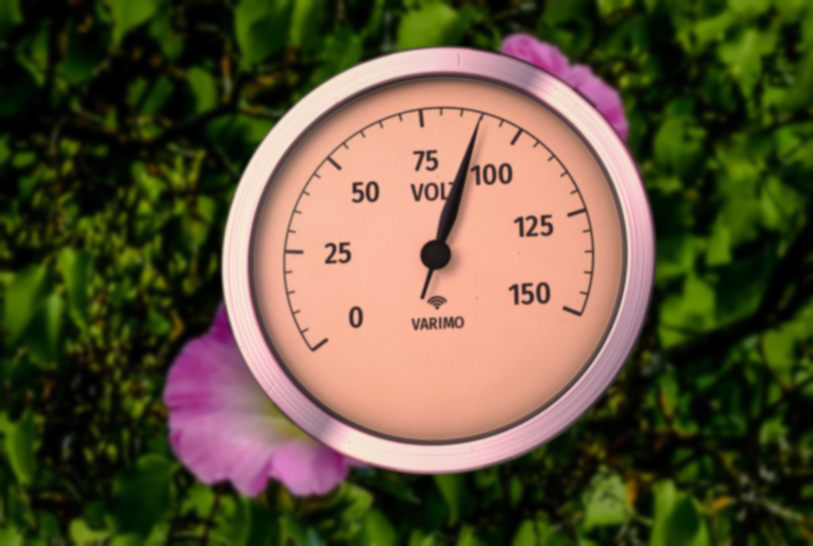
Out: {"value": 90, "unit": "V"}
